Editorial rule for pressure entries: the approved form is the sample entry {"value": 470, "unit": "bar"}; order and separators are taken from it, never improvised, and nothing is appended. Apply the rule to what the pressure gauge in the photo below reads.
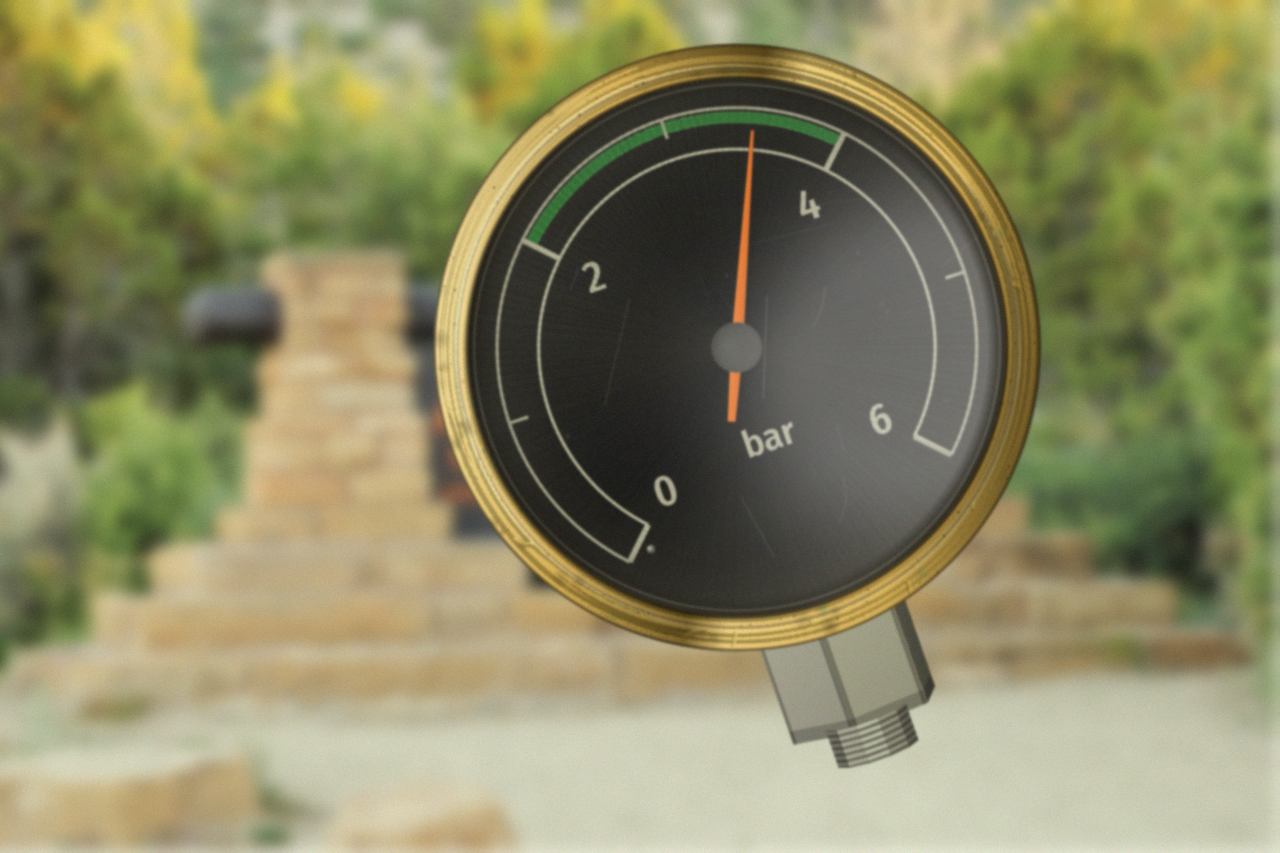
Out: {"value": 3.5, "unit": "bar"}
